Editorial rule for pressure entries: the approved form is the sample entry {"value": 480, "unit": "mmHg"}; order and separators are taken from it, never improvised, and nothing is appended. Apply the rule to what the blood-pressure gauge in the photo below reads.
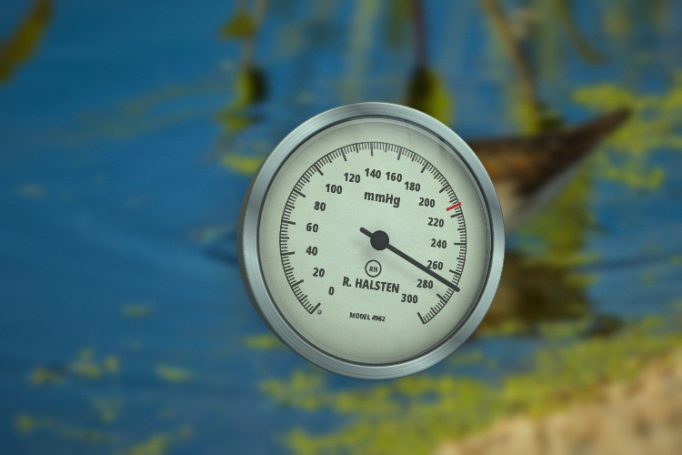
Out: {"value": 270, "unit": "mmHg"}
